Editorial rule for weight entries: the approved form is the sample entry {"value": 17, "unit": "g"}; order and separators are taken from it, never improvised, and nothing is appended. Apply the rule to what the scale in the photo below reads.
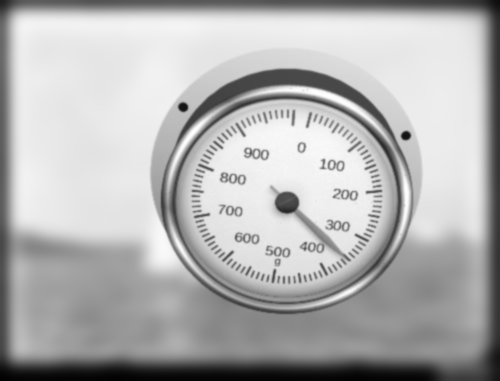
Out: {"value": 350, "unit": "g"}
